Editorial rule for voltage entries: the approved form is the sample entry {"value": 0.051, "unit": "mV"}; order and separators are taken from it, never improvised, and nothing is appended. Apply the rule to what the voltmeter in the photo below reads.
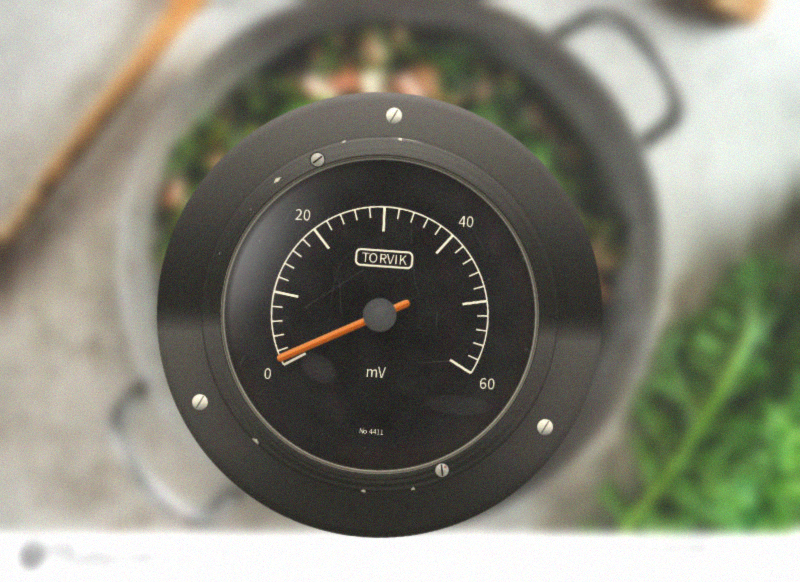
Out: {"value": 1, "unit": "mV"}
